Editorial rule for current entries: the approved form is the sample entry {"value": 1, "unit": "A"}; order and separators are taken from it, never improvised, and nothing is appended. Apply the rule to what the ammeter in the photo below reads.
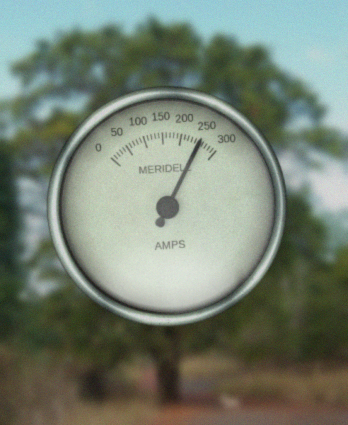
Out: {"value": 250, "unit": "A"}
